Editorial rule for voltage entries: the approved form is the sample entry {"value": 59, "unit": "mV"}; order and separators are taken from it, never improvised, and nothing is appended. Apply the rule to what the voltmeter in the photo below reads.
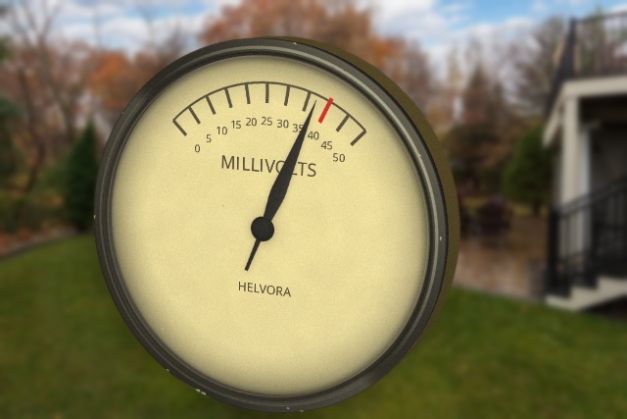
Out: {"value": 37.5, "unit": "mV"}
